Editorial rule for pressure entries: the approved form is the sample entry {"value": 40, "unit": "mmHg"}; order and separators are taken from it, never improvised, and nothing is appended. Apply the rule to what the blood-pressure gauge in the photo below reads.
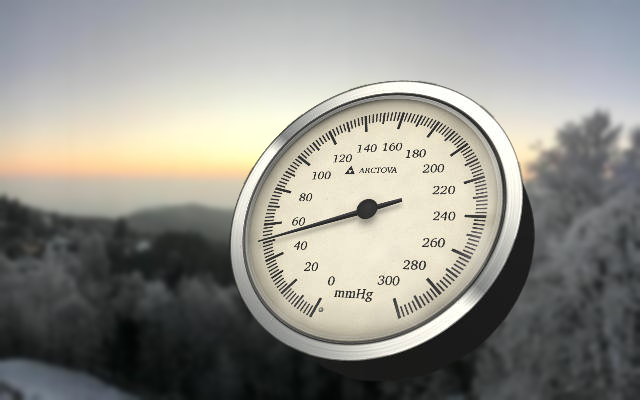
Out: {"value": 50, "unit": "mmHg"}
